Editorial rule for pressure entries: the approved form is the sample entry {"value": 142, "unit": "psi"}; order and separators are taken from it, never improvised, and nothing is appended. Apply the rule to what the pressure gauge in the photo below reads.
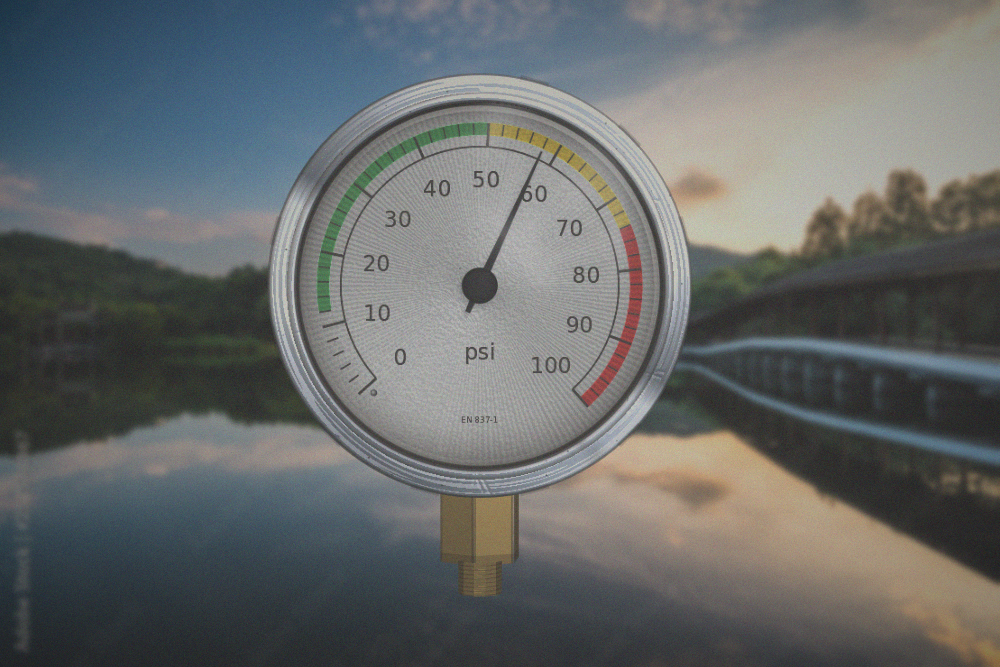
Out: {"value": 58, "unit": "psi"}
